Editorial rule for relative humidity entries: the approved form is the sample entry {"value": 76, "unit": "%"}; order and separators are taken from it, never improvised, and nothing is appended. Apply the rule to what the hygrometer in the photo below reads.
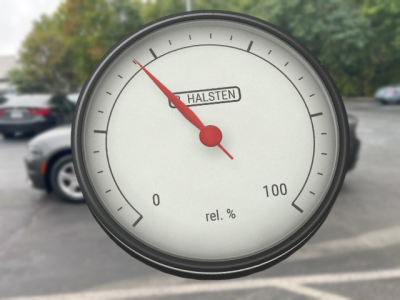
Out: {"value": 36, "unit": "%"}
